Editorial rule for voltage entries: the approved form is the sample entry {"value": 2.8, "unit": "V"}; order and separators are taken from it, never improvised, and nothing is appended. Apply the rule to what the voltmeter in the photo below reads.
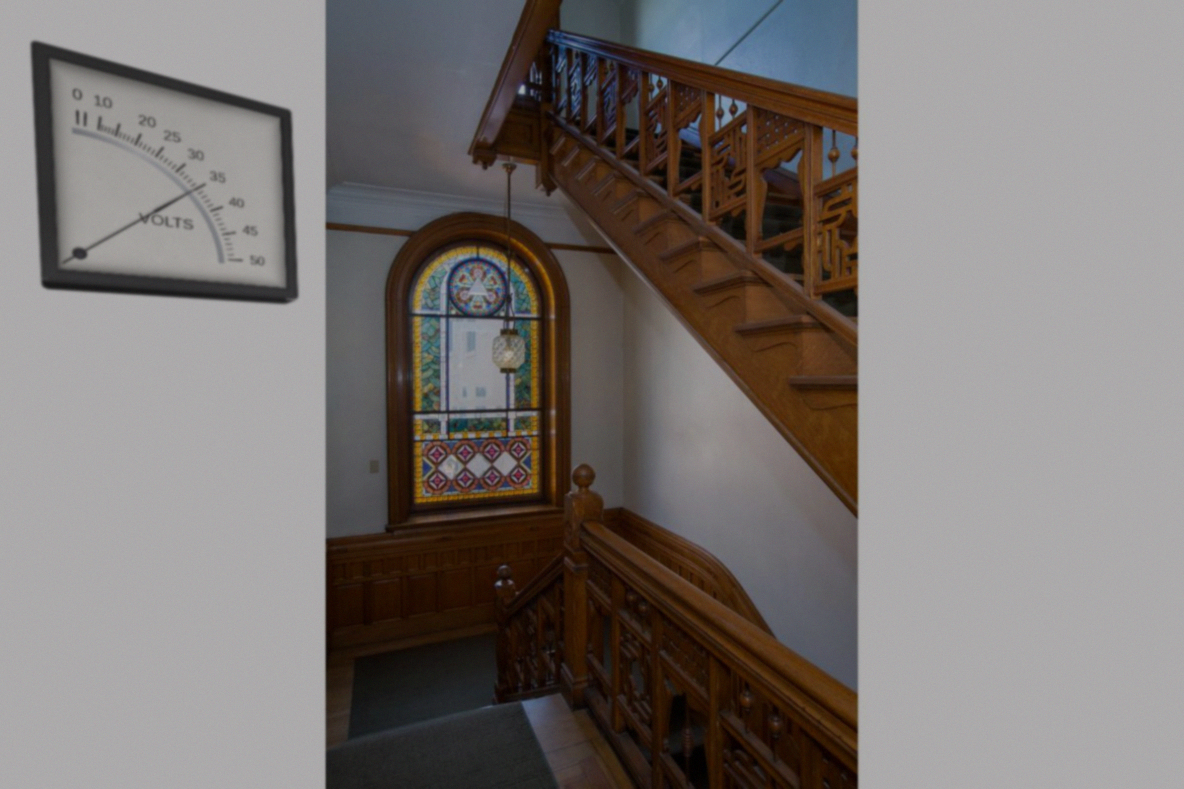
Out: {"value": 35, "unit": "V"}
